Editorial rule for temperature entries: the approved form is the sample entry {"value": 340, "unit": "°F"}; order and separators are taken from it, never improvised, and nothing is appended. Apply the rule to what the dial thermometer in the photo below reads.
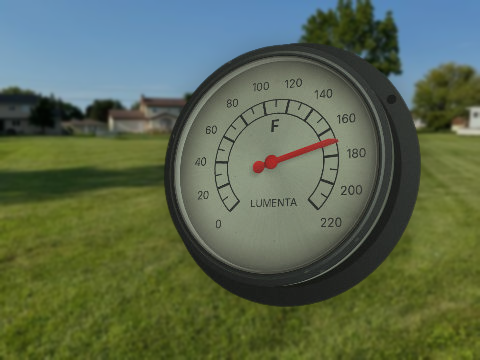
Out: {"value": 170, "unit": "°F"}
